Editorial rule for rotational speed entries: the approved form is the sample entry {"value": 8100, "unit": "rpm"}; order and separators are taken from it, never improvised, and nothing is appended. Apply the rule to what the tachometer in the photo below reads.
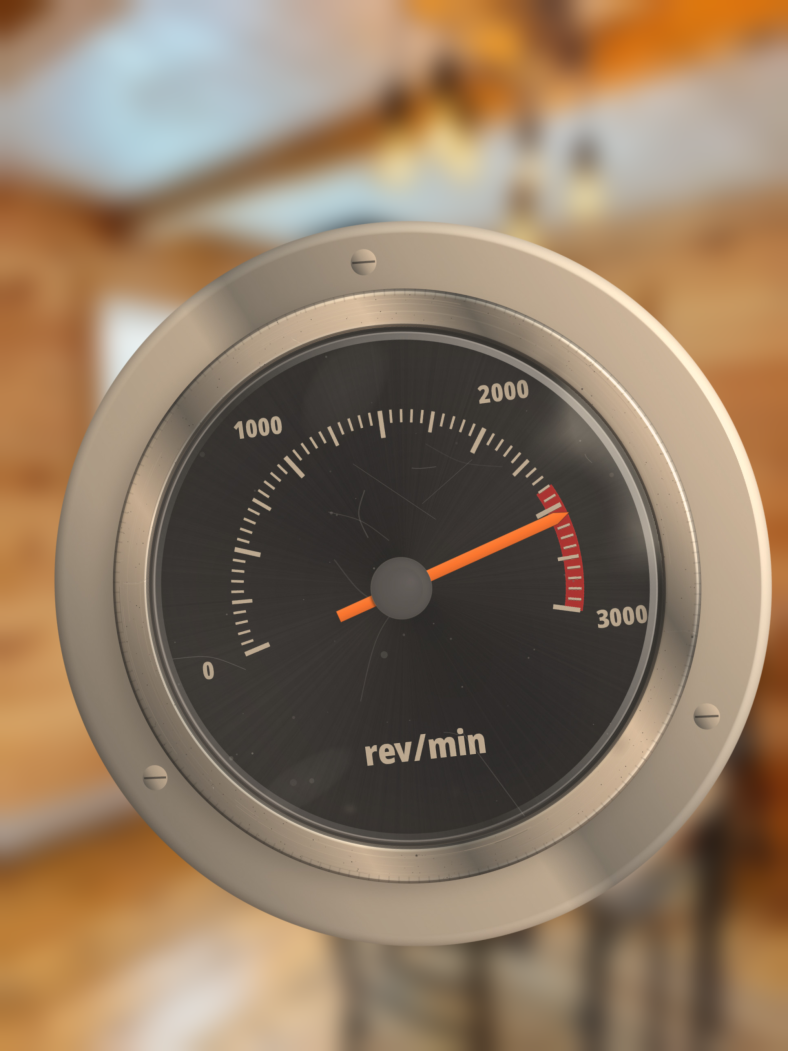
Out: {"value": 2550, "unit": "rpm"}
